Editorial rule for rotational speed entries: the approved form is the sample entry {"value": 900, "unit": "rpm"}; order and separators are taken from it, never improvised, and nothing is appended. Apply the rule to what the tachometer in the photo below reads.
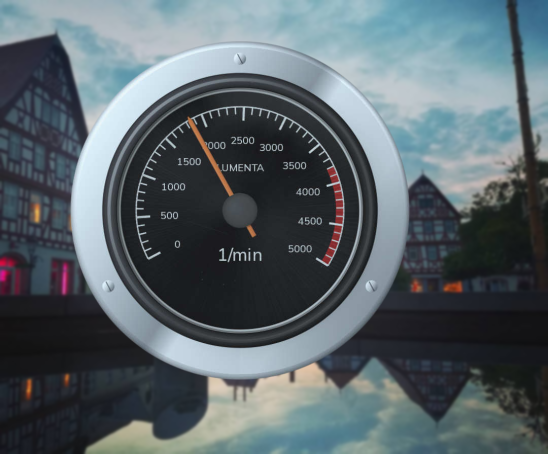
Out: {"value": 1850, "unit": "rpm"}
